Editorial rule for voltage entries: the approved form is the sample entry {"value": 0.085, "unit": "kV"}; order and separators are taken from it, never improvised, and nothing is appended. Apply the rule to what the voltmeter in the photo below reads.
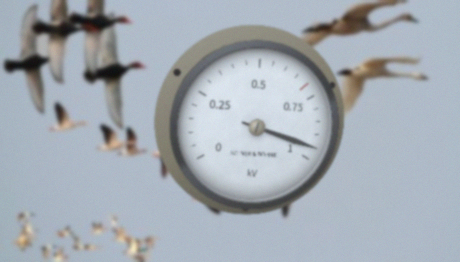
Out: {"value": 0.95, "unit": "kV"}
